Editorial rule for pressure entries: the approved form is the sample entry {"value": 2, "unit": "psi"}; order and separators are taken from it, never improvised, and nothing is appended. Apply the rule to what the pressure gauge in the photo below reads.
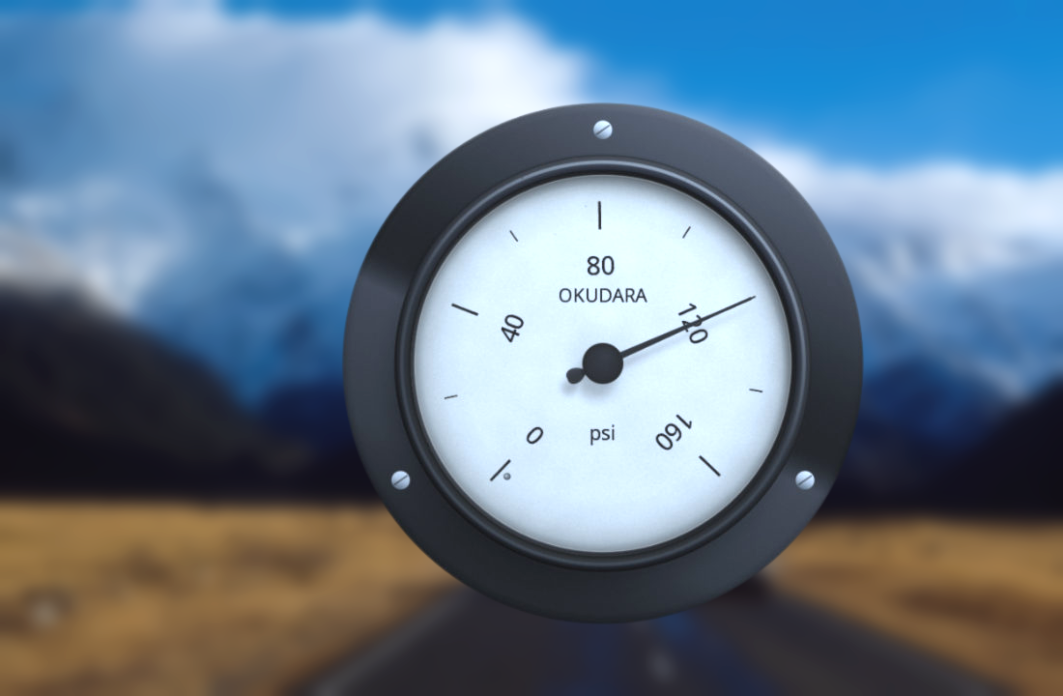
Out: {"value": 120, "unit": "psi"}
